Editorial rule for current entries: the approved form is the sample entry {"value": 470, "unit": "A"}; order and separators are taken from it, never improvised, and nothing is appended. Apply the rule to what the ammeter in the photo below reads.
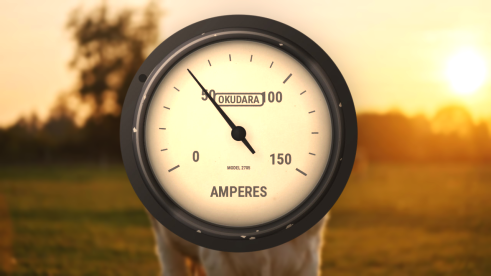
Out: {"value": 50, "unit": "A"}
